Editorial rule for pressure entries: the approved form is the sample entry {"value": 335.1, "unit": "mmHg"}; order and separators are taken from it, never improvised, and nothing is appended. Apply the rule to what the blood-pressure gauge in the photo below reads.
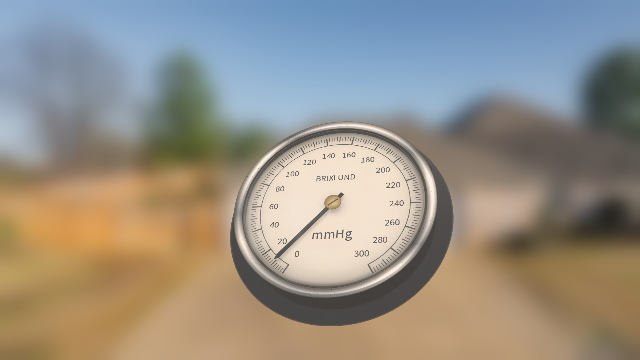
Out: {"value": 10, "unit": "mmHg"}
